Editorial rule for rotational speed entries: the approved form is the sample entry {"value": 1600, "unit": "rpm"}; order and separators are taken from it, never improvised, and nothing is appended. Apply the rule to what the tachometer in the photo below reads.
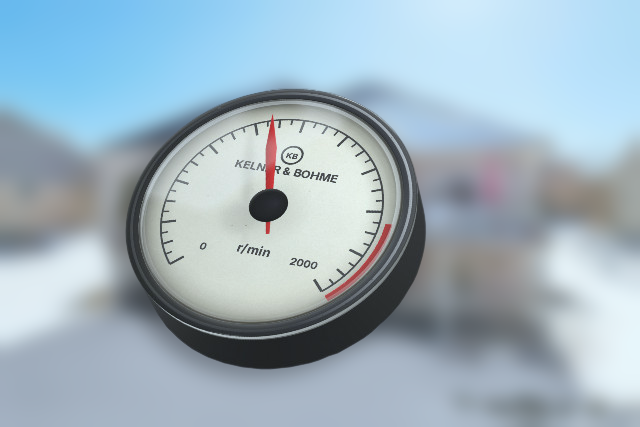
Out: {"value": 875, "unit": "rpm"}
